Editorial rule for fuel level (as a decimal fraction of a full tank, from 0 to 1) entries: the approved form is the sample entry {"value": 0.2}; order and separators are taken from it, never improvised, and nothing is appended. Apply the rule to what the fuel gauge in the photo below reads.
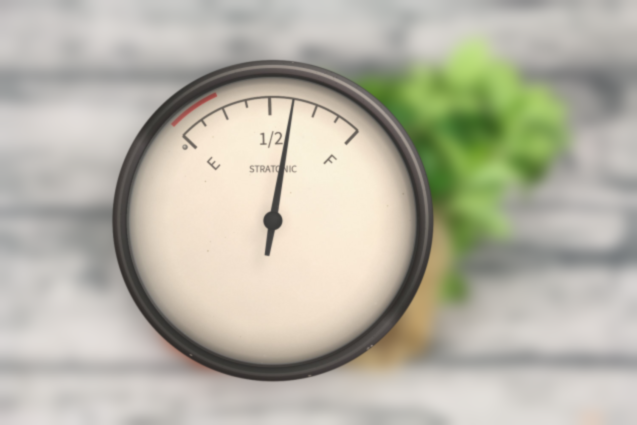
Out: {"value": 0.625}
